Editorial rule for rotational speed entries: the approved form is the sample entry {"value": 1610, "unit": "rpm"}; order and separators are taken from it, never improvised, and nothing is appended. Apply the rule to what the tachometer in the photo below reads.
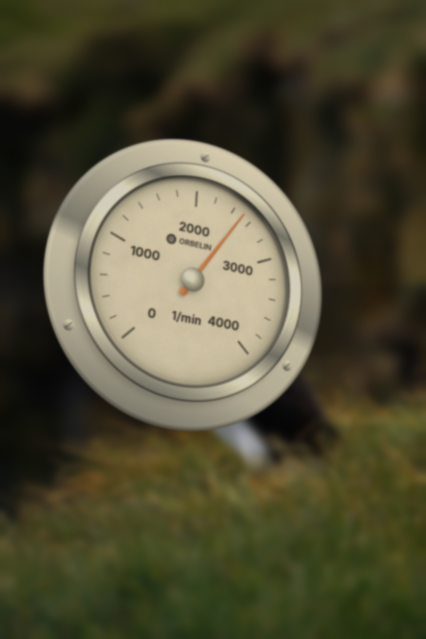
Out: {"value": 2500, "unit": "rpm"}
